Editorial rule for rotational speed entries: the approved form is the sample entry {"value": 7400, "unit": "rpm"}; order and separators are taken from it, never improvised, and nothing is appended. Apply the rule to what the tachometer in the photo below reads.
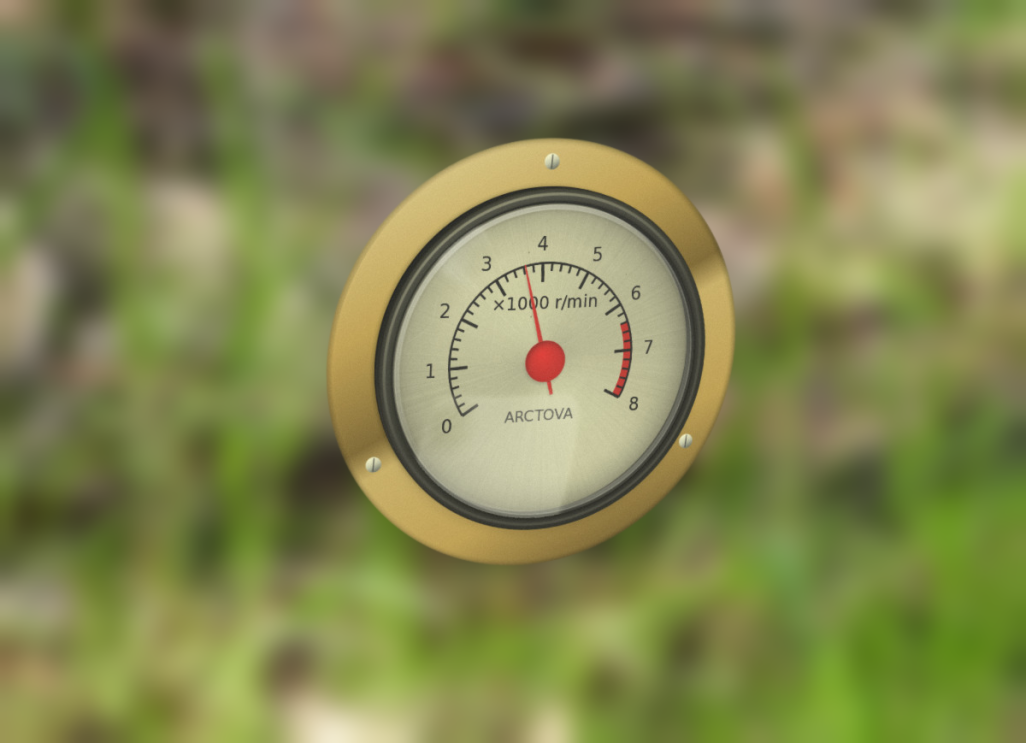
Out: {"value": 3600, "unit": "rpm"}
